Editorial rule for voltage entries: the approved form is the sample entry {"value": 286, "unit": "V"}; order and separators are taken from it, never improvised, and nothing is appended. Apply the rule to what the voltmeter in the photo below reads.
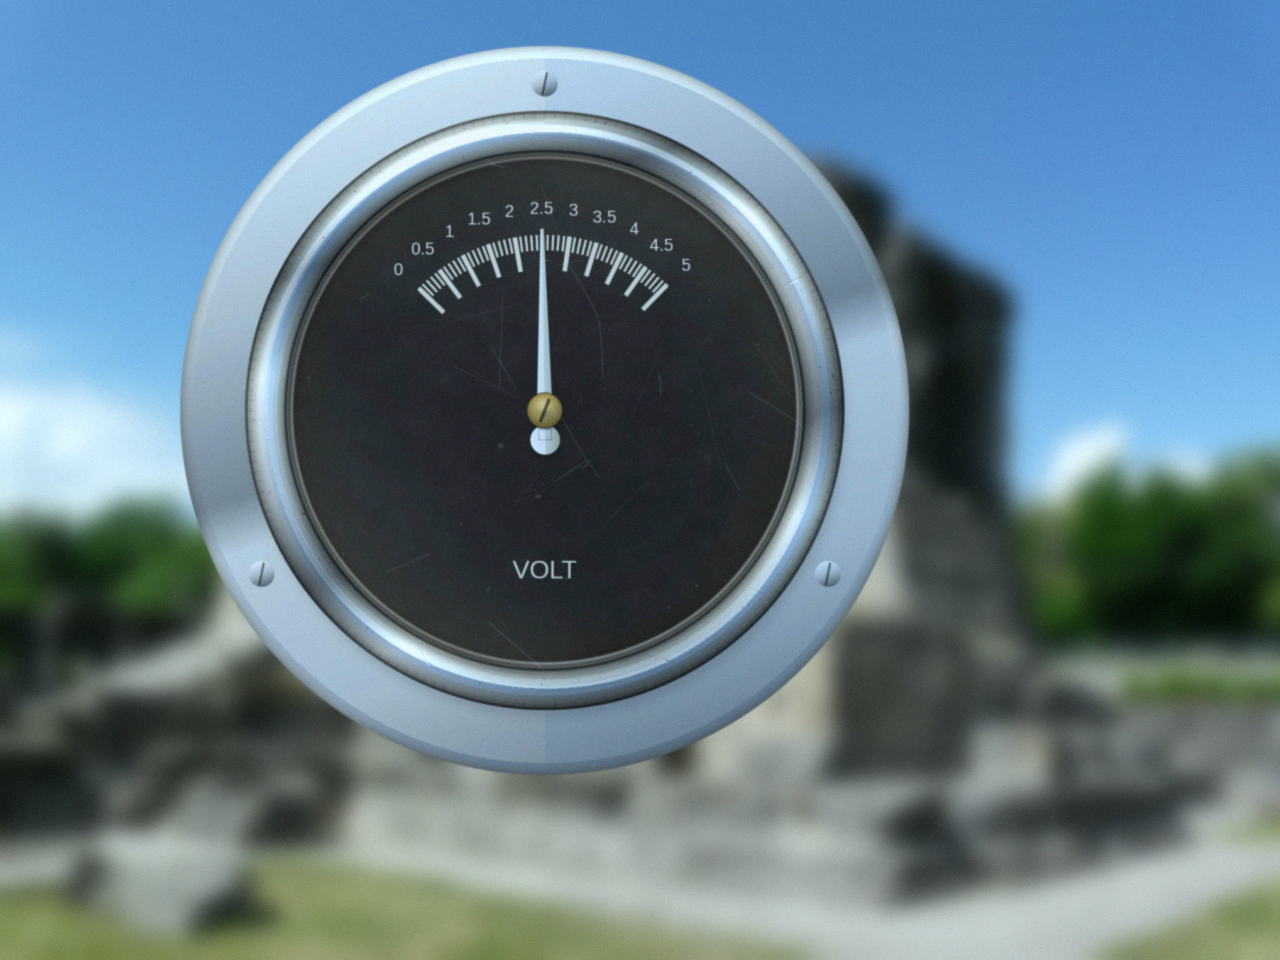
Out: {"value": 2.5, "unit": "V"}
